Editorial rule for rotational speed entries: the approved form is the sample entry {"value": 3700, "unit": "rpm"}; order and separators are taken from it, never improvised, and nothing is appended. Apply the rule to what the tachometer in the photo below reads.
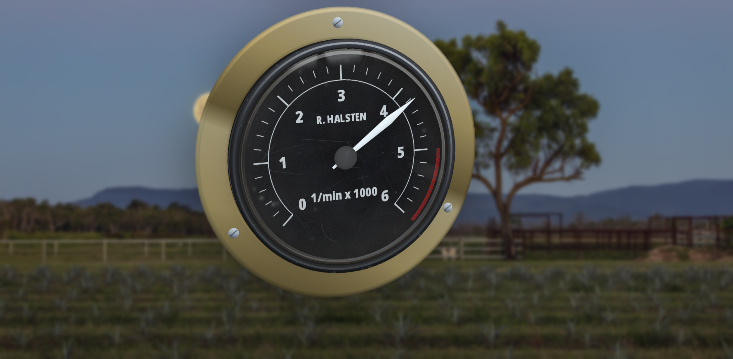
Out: {"value": 4200, "unit": "rpm"}
